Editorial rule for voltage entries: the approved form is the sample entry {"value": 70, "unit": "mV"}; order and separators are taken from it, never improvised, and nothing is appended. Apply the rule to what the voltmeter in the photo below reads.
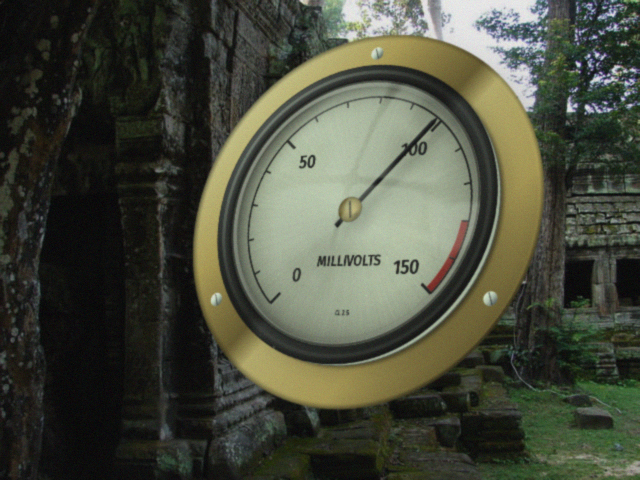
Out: {"value": 100, "unit": "mV"}
